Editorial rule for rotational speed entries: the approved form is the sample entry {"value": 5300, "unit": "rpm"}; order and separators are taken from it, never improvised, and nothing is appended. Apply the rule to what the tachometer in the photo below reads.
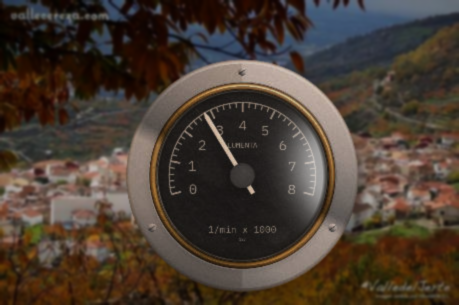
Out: {"value": 2800, "unit": "rpm"}
